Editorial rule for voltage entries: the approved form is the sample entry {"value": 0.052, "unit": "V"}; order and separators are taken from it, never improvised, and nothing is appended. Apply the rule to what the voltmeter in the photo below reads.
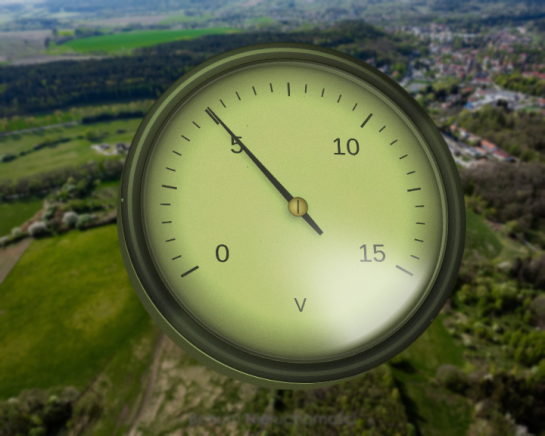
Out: {"value": 5, "unit": "V"}
